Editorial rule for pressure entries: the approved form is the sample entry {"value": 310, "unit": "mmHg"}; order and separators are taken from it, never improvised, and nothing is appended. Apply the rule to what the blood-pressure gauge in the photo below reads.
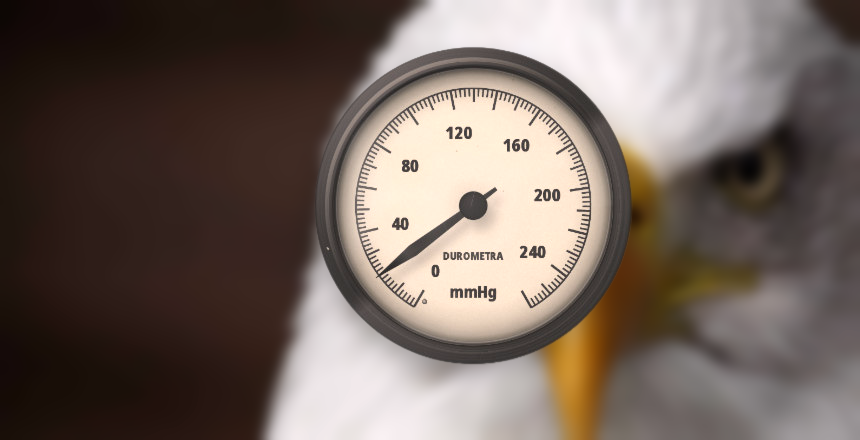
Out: {"value": 20, "unit": "mmHg"}
